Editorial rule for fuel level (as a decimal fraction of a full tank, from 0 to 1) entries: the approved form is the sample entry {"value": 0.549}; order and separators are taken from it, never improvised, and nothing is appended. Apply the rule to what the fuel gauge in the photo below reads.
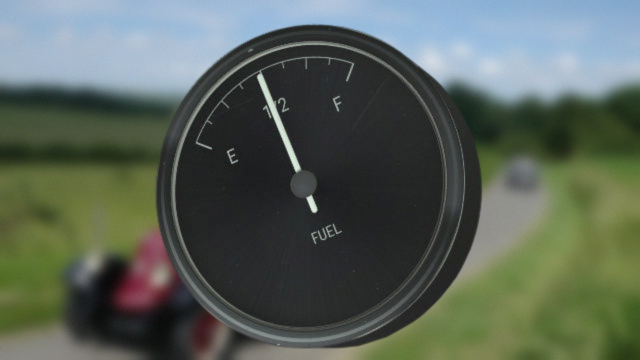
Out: {"value": 0.5}
